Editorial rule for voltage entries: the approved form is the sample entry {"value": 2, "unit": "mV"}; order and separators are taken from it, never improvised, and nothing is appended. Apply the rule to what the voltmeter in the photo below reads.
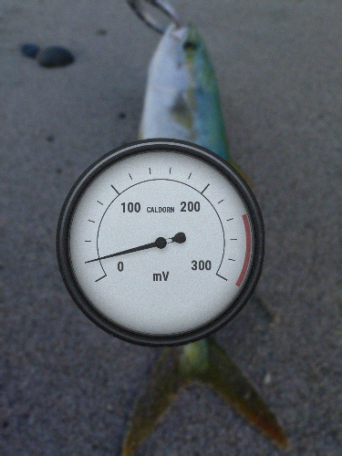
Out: {"value": 20, "unit": "mV"}
